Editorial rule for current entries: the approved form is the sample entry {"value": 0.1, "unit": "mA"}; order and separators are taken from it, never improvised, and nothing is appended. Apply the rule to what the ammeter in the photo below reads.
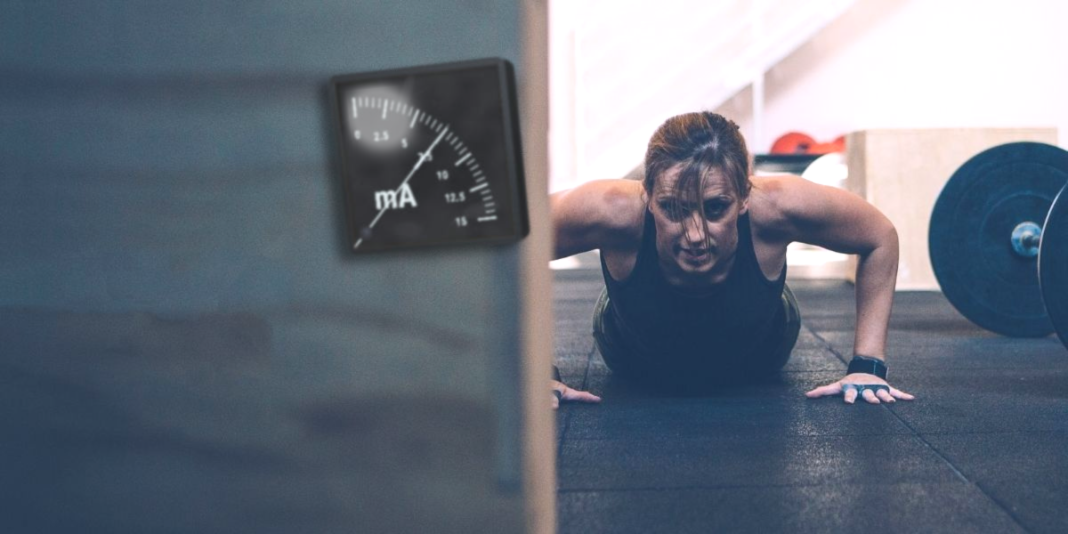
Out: {"value": 7.5, "unit": "mA"}
